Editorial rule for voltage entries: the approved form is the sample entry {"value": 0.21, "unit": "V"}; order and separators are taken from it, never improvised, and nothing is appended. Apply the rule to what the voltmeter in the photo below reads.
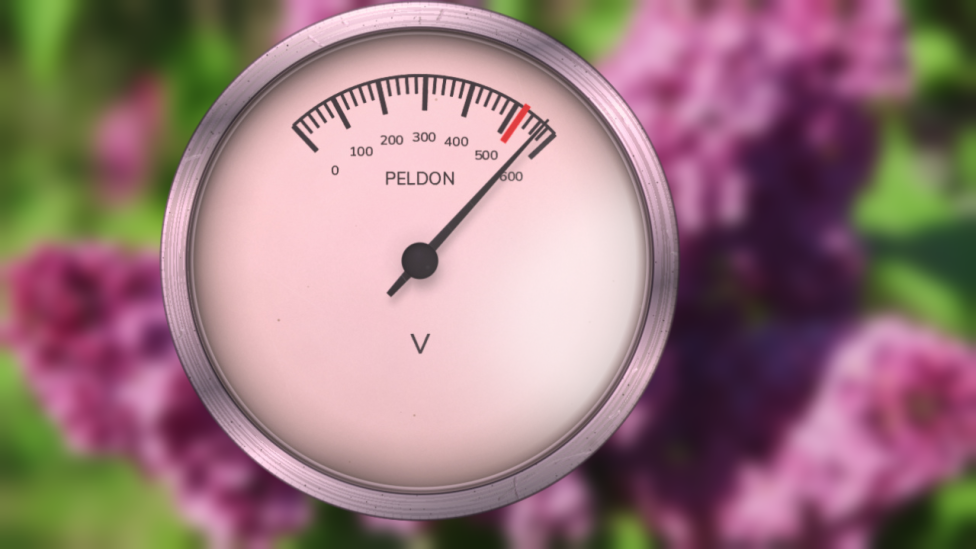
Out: {"value": 570, "unit": "V"}
